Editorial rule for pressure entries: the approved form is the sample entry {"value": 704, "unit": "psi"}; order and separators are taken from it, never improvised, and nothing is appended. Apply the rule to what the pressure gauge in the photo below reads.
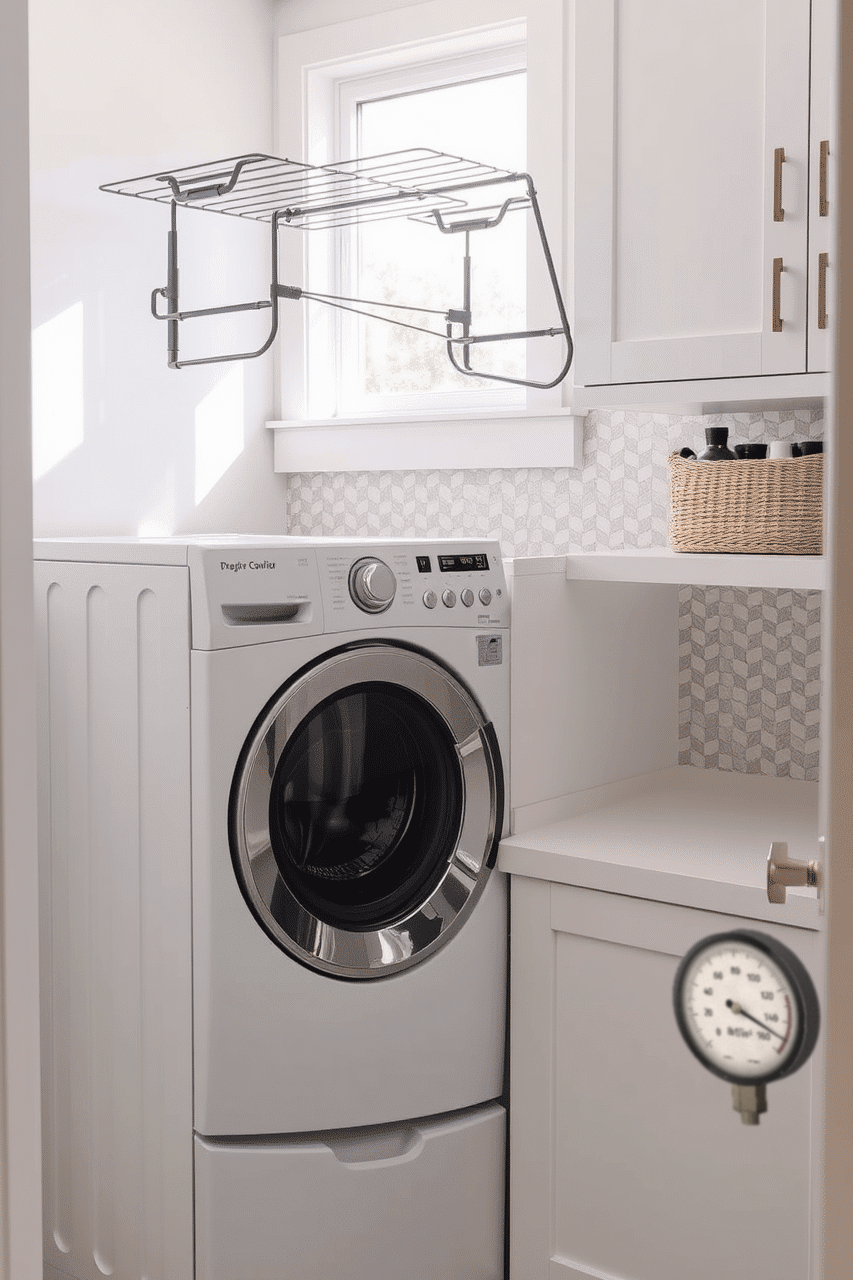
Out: {"value": 150, "unit": "psi"}
